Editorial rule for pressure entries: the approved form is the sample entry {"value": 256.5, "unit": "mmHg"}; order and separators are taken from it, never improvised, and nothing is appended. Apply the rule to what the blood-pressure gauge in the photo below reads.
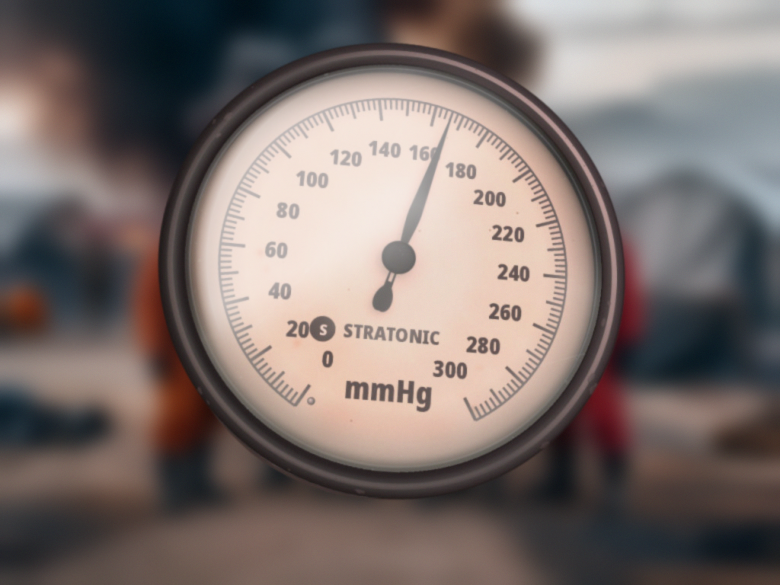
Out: {"value": 166, "unit": "mmHg"}
